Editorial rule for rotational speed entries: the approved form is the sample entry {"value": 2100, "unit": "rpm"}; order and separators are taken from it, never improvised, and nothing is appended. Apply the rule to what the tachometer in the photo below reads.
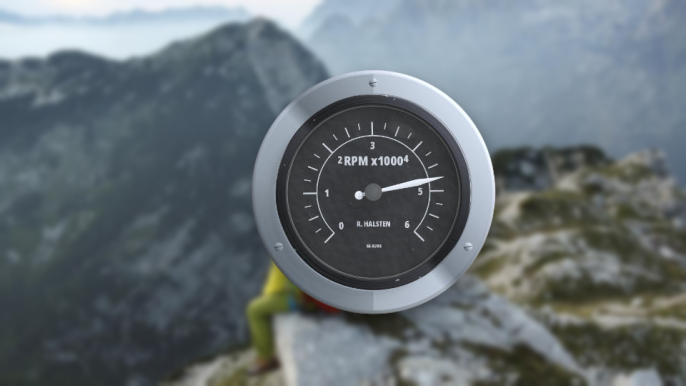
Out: {"value": 4750, "unit": "rpm"}
